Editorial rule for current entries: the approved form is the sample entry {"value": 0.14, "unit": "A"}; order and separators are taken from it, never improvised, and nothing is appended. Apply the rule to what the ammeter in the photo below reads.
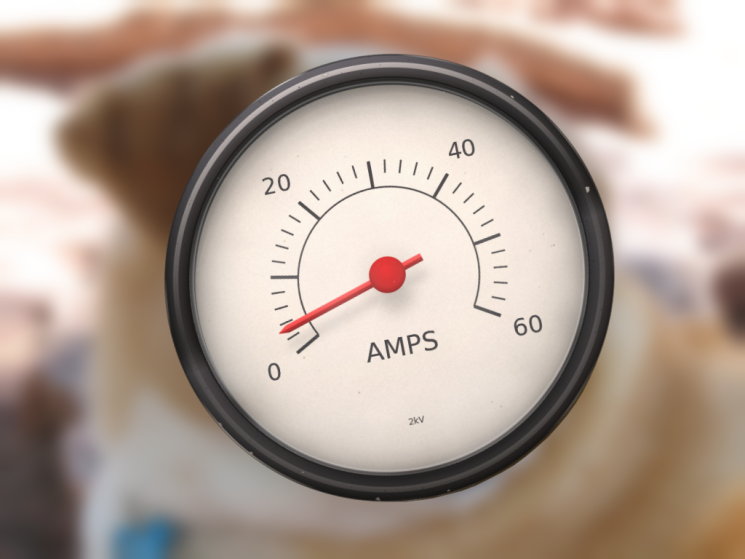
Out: {"value": 3, "unit": "A"}
